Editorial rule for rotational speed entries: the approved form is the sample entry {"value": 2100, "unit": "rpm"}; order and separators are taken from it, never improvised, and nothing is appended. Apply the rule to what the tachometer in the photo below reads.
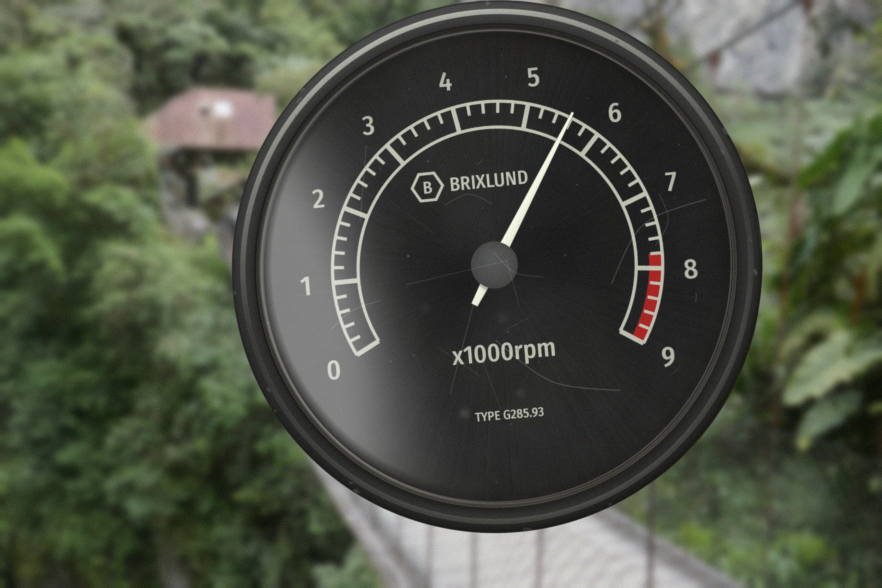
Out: {"value": 5600, "unit": "rpm"}
